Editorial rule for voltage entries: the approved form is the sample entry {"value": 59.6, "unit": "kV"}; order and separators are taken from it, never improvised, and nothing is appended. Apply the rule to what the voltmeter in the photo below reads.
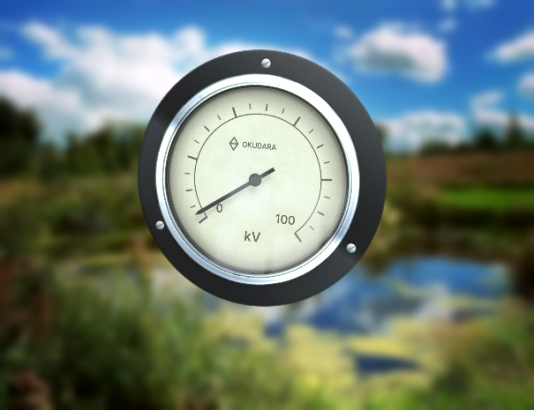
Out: {"value": 2.5, "unit": "kV"}
